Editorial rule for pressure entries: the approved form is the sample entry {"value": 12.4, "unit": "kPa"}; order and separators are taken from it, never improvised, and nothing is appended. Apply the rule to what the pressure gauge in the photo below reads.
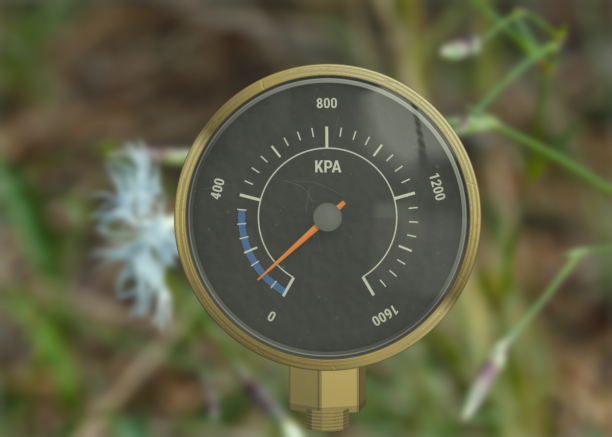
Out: {"value": 100, "unit": "kPa"}
